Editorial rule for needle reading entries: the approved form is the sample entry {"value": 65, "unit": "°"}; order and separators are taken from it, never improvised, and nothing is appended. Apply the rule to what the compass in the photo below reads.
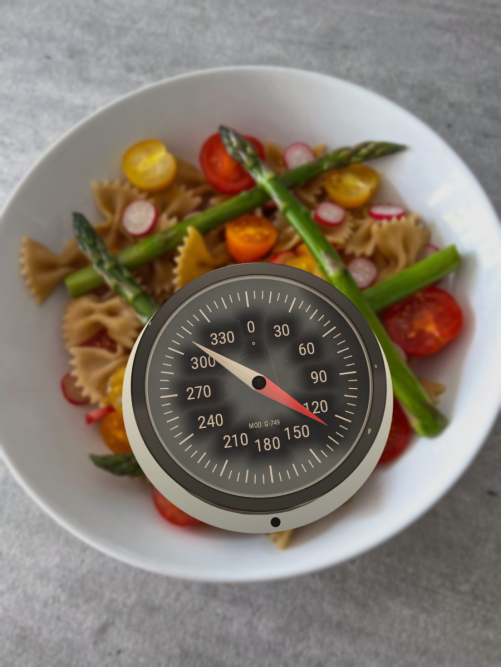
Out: {"value": 130, "unit": "°"}
